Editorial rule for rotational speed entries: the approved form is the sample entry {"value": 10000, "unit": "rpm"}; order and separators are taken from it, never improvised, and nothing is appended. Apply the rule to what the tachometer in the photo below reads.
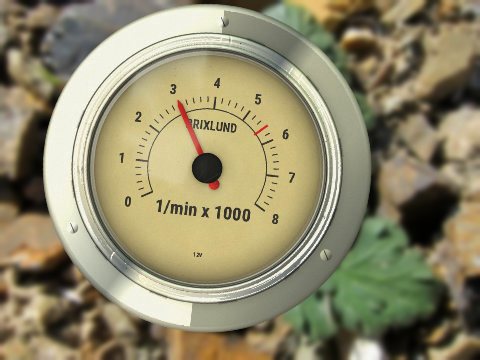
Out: {"value": 3000, "unit": "rpm"}
